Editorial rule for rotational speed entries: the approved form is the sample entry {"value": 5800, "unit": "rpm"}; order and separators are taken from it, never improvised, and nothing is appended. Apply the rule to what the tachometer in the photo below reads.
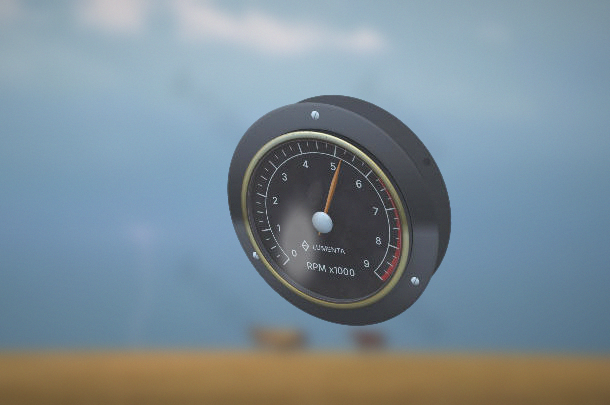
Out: {"value": 5250, "unit": "rpm"}
